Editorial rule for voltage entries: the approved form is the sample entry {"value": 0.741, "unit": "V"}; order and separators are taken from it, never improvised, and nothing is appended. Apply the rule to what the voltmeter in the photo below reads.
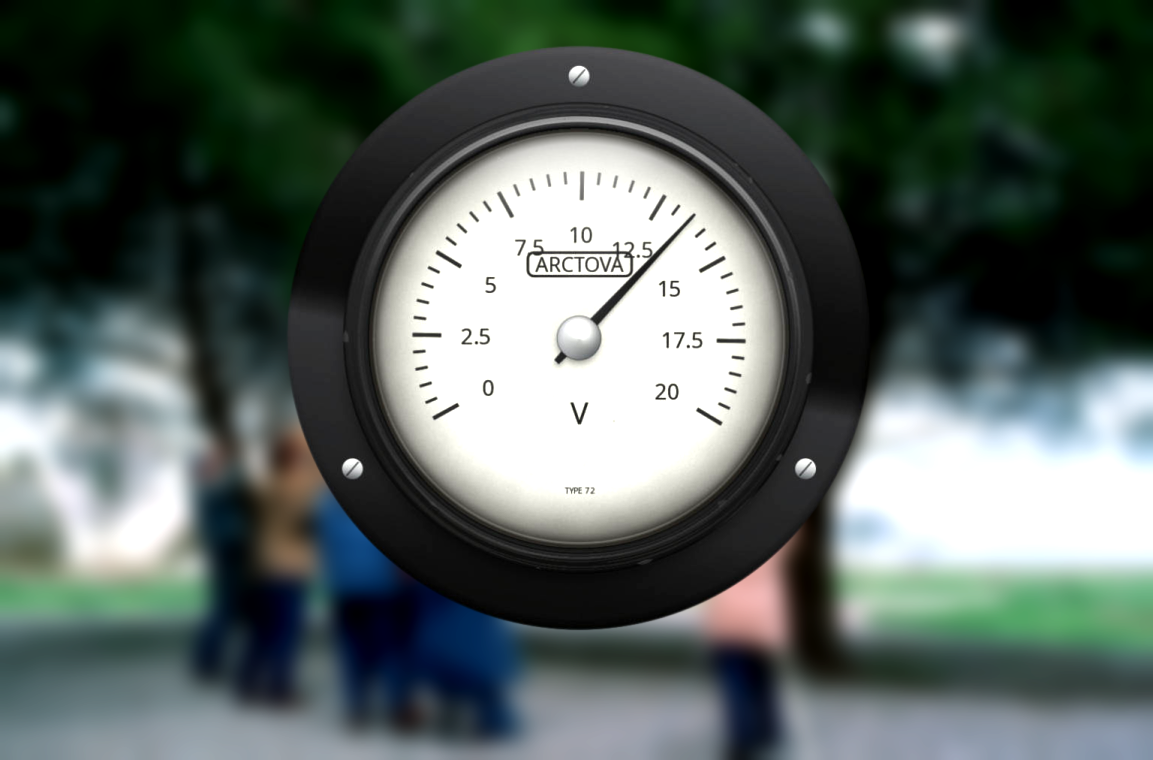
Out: {"value": 13.5, "unit": "V"}
